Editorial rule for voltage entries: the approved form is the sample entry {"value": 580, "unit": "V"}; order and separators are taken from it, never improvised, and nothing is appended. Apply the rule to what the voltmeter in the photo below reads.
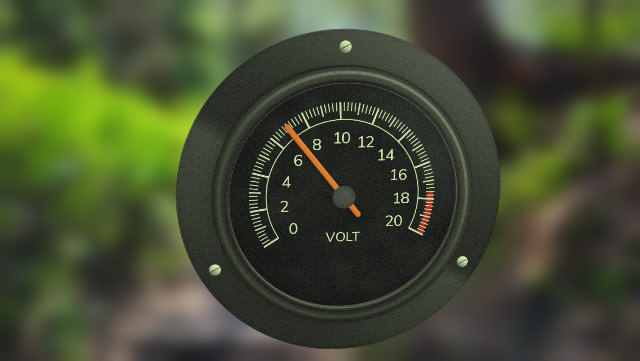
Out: {"value": 7, "unit": "V"}
